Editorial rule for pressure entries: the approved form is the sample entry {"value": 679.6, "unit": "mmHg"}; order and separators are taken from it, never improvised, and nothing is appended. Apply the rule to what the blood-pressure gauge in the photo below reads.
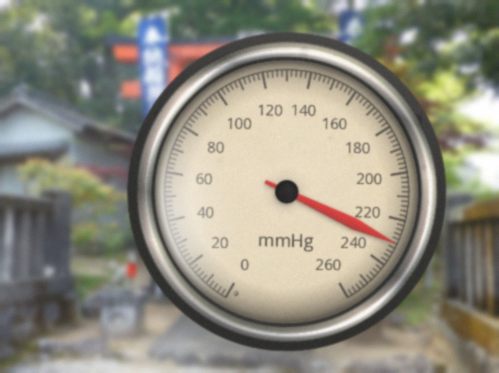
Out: {"value": 230, "unit": "mmHg"}
